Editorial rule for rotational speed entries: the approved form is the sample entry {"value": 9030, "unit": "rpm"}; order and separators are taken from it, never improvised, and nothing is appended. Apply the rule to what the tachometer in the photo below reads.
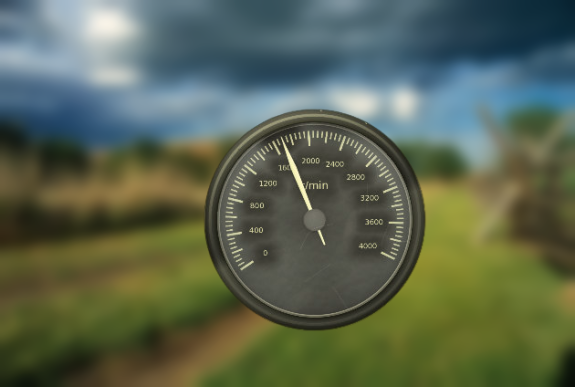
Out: {"value": 1700, "unit": "rpm"}
